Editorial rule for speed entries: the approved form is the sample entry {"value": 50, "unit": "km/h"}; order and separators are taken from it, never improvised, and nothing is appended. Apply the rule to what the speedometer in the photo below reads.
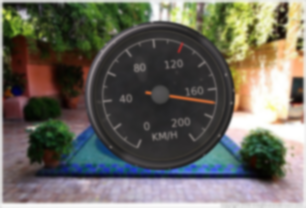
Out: {"value": 170, "unit": "km/h"}
